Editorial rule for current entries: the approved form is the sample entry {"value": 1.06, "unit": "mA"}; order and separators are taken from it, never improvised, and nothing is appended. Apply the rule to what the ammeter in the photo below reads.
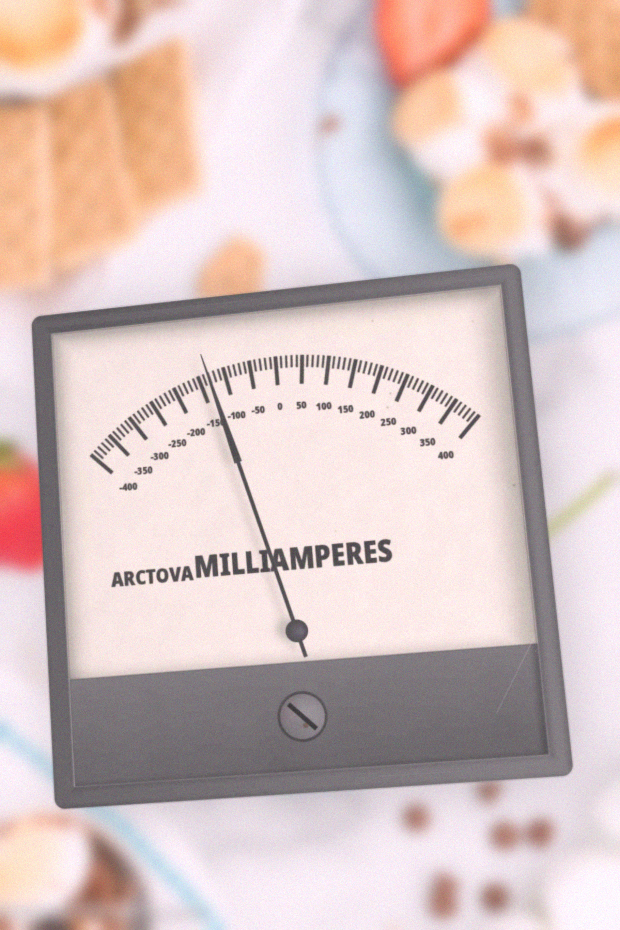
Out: {"value": -130, "unit": "mA"}
